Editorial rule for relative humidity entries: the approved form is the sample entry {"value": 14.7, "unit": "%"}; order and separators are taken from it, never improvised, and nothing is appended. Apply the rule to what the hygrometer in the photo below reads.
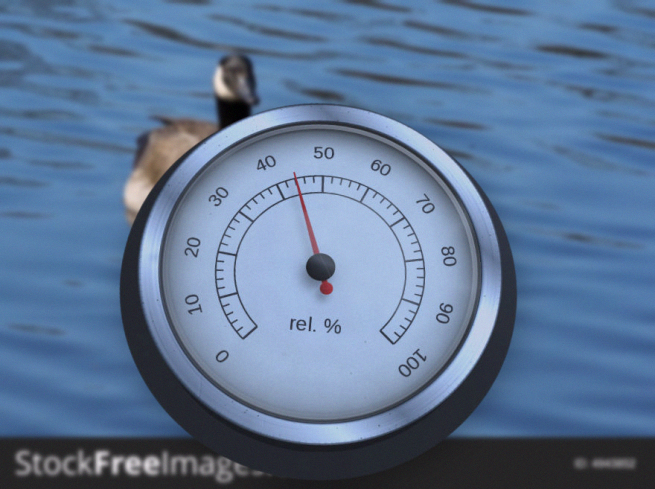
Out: {"value": 44, "unit": "%"}
